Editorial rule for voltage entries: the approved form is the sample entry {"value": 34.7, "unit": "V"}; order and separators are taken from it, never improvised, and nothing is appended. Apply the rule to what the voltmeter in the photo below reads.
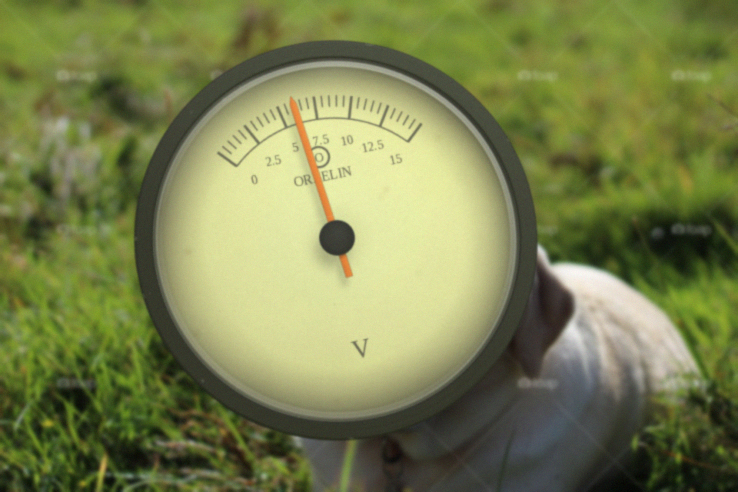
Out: {"value": 6, "unit": "V"}
